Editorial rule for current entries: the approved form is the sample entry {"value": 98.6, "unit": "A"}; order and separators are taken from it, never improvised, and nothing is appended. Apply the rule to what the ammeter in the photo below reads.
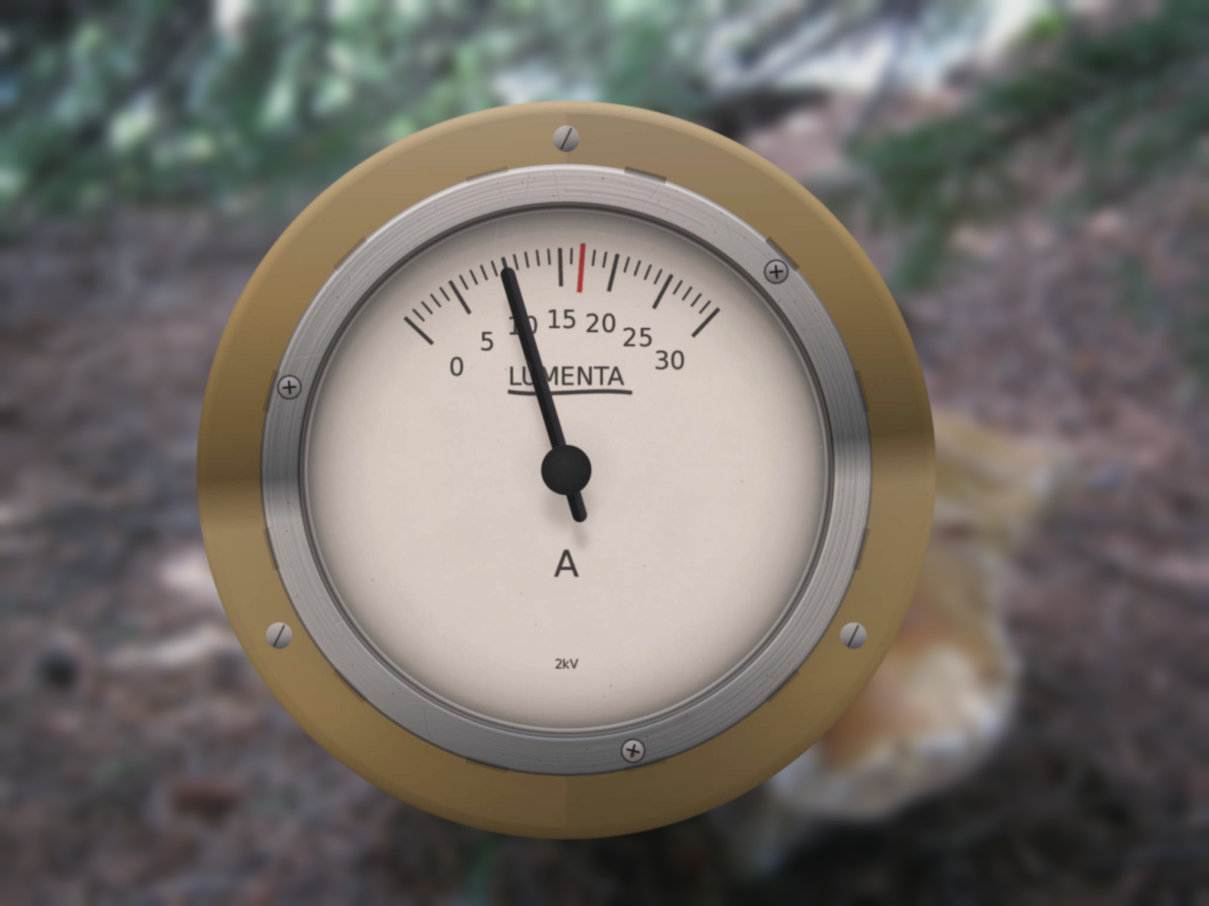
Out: {"value": 10, "unit": "A"}
